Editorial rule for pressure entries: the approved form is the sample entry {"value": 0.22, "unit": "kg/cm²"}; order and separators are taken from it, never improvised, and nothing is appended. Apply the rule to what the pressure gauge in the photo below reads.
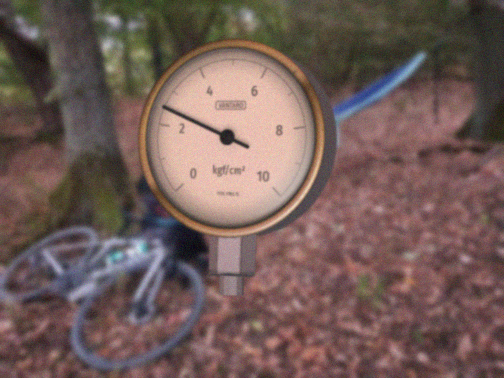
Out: {"value": 2.5, "unit": "kg/cm²"}
